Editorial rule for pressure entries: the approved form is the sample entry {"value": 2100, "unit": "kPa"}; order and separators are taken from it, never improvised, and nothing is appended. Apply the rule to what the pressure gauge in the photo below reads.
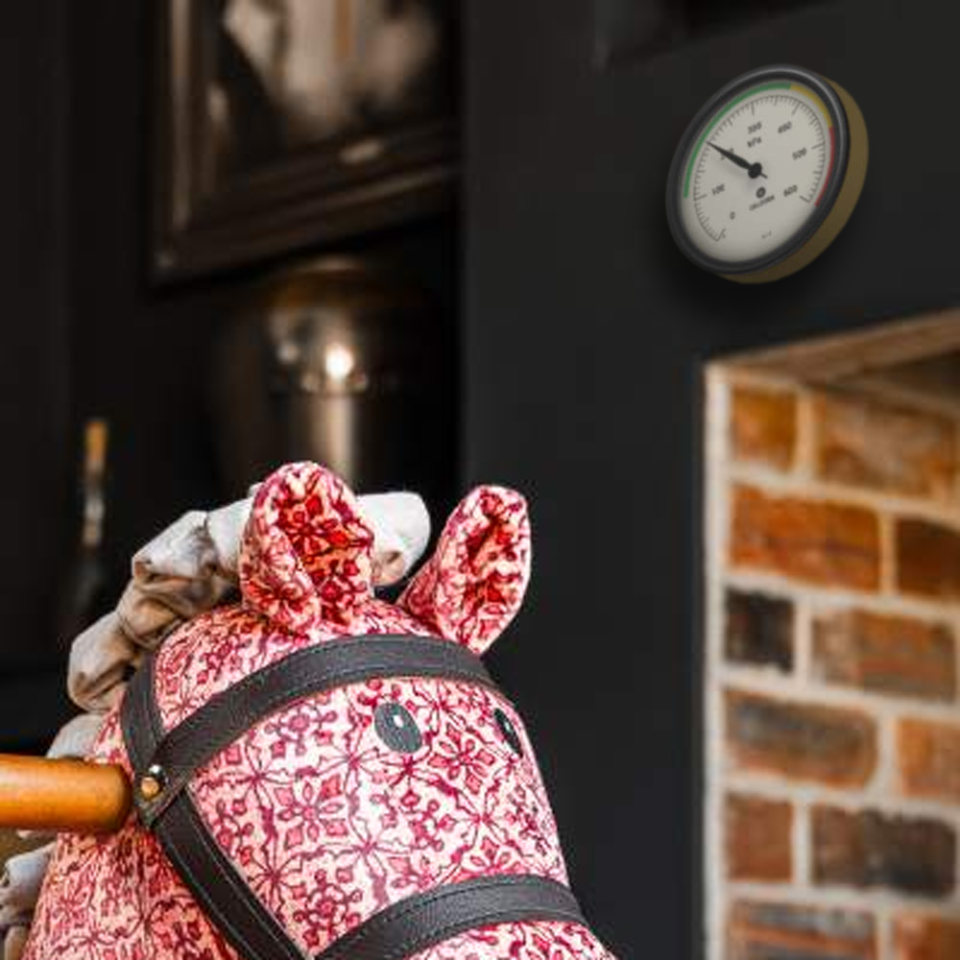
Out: {"value": 200, "unit": "kPa"}
